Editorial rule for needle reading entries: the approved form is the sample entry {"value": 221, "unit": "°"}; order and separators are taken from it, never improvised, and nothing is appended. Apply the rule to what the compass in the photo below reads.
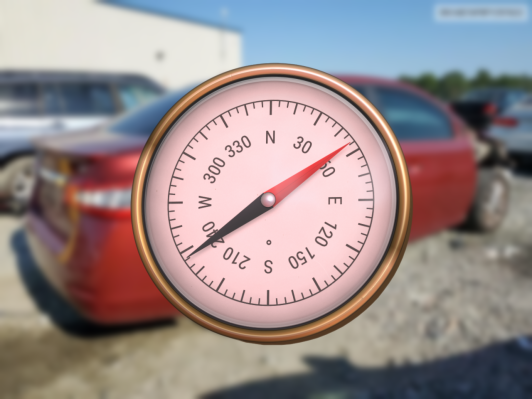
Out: {"value": 55, "unit": "°"}
